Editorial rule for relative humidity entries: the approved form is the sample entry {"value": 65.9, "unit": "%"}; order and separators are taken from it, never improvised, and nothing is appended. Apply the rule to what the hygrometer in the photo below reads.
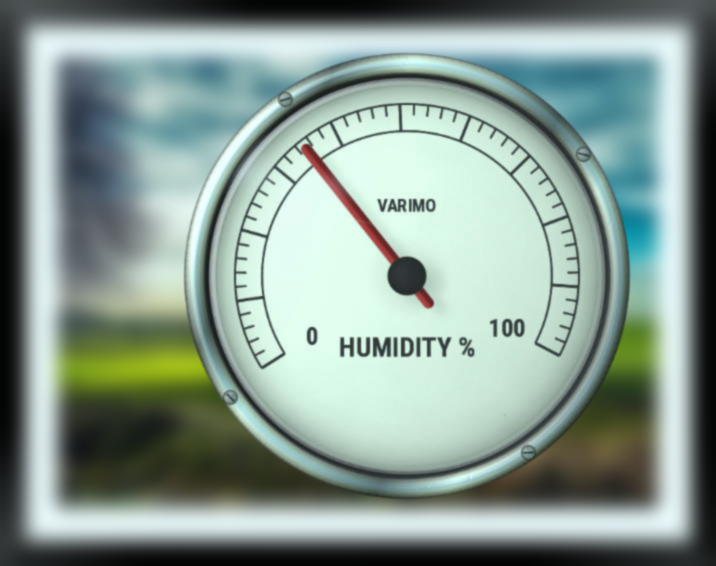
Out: {"value": 35, "unit": "%"}
